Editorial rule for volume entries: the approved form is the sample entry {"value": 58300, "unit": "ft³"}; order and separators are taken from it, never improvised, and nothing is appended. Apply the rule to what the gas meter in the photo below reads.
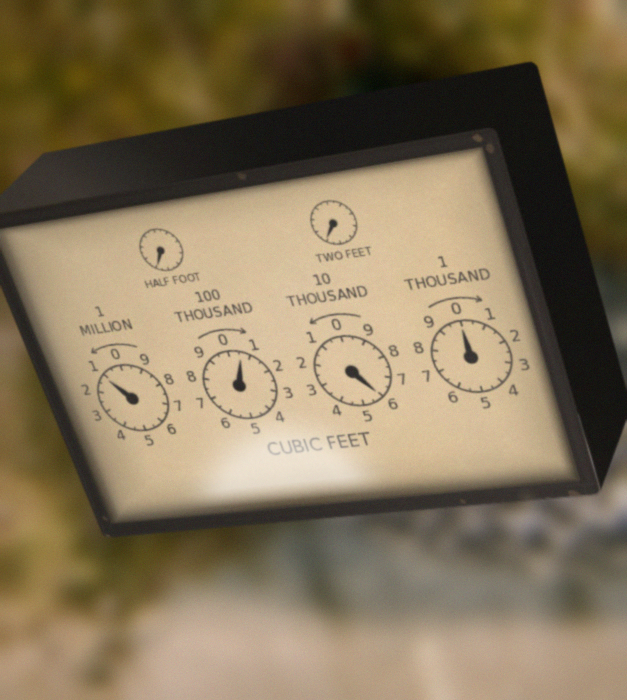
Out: {"value": 106000, "unit": "ft³"}
